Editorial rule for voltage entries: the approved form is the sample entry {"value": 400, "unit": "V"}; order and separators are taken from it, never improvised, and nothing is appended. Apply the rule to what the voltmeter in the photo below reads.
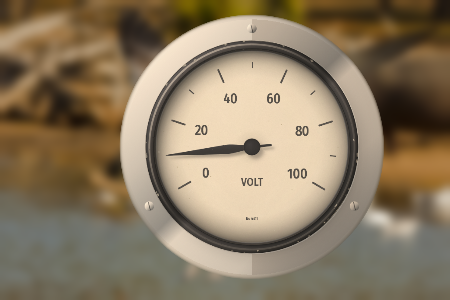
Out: {"value": 10, "unit": "V"}
